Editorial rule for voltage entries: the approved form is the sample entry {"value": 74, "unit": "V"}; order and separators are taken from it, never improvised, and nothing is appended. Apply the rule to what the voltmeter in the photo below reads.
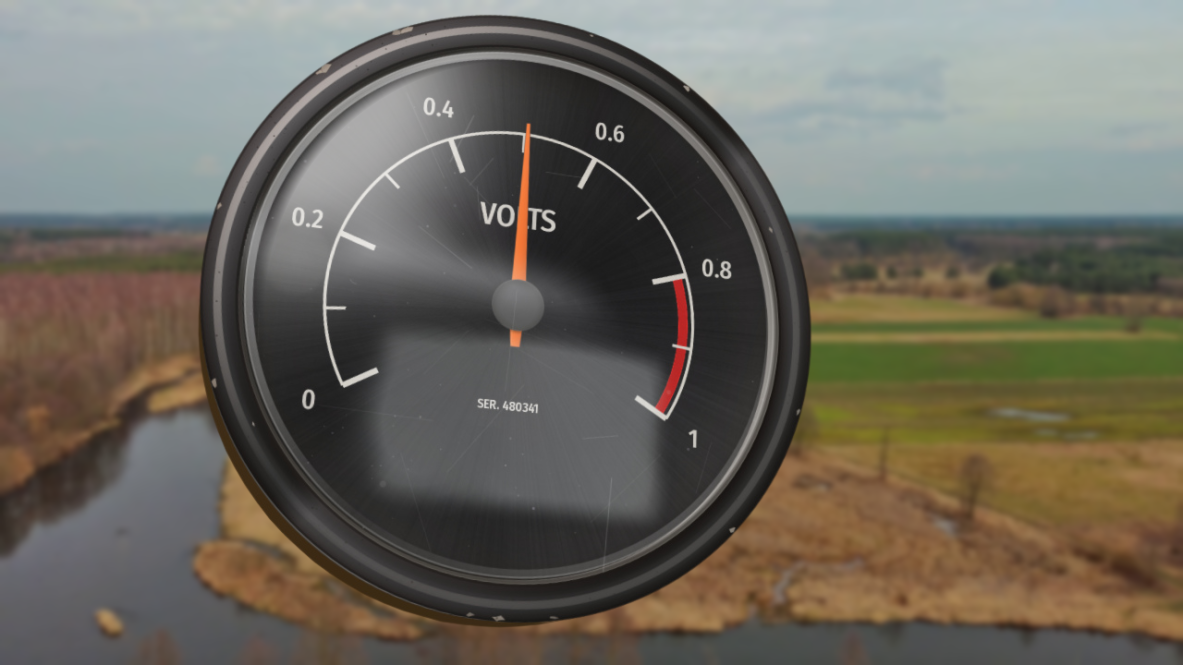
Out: {"value": 0.5, "unit": "V"}
